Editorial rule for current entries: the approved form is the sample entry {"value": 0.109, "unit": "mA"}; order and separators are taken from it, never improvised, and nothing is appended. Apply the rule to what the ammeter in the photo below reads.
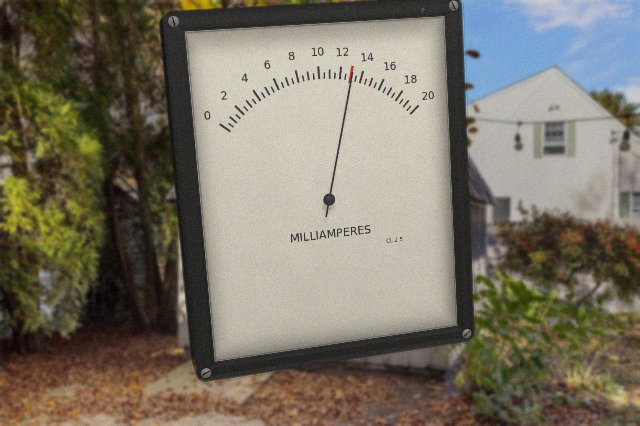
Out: {"value": 13, "unit": "mA"}
